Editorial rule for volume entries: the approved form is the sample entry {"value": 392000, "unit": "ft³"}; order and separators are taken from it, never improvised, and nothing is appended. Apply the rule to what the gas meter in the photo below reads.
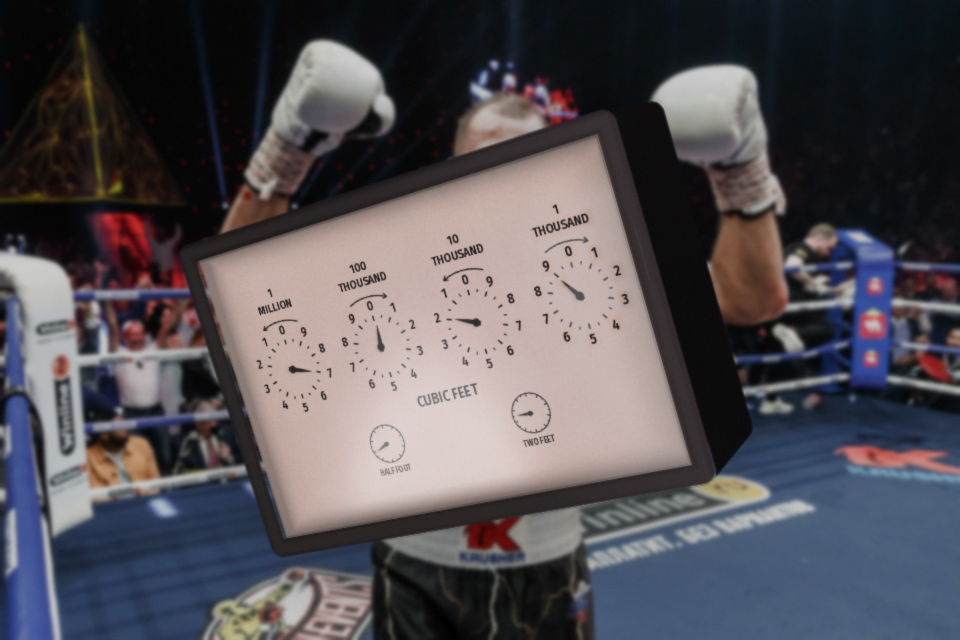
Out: {"value": 701900, "unit": "ft³"}
